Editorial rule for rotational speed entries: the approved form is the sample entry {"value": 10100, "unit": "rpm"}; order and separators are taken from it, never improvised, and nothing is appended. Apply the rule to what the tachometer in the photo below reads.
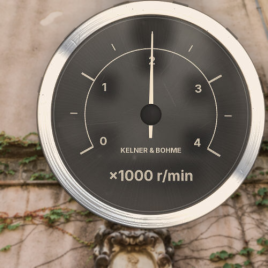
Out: {"value": 2000, "unit": "rpm"}
